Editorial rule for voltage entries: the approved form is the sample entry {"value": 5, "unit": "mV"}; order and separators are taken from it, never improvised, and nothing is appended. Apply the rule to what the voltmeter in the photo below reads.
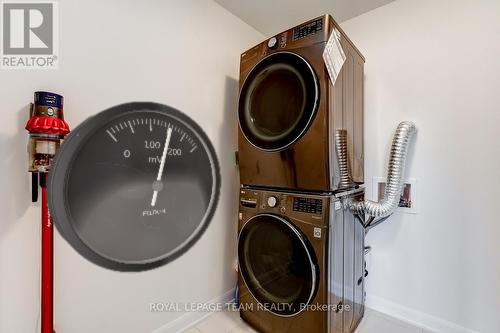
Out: {"value": 150, "unit": "mV"}
